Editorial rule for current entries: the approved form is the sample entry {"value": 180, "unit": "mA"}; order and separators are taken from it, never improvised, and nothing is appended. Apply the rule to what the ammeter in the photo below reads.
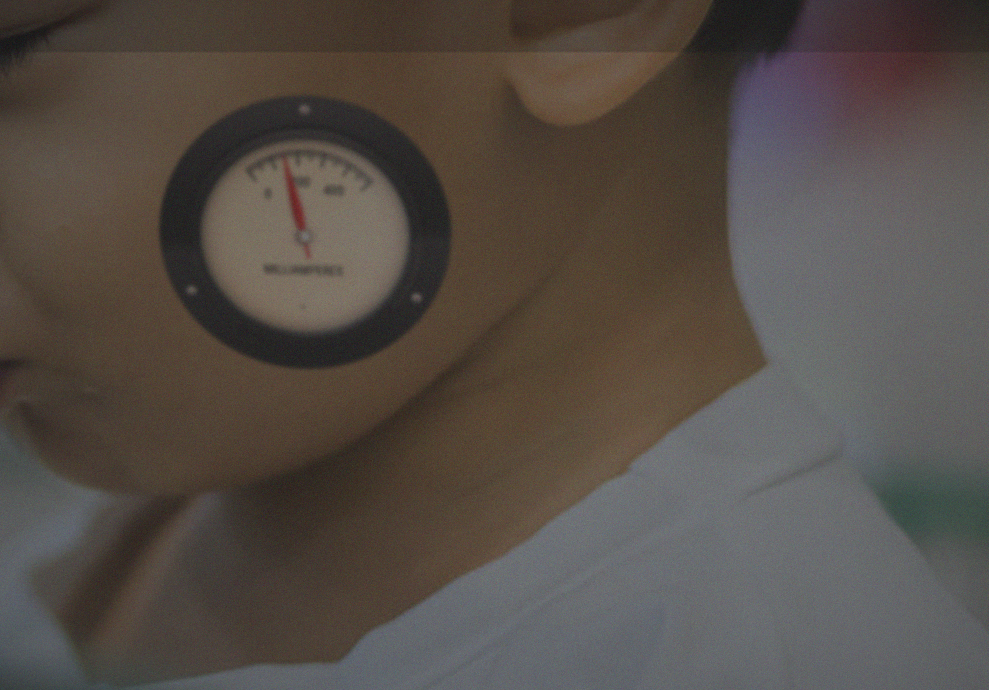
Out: {"value": 150, "unit": "mA"}
